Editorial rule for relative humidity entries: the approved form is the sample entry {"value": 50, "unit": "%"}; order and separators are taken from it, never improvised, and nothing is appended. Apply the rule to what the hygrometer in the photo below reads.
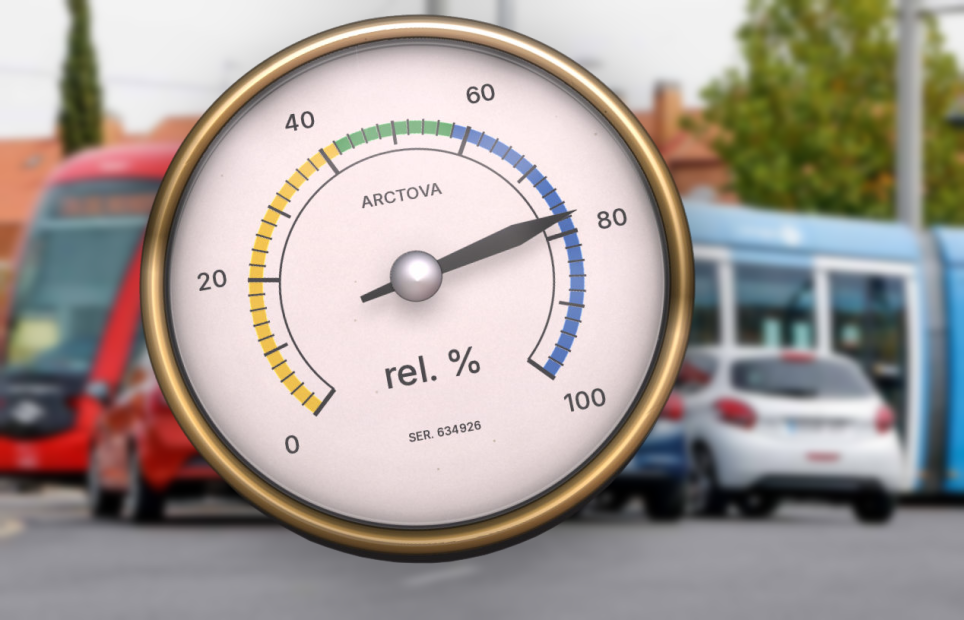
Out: {"value": 78, "unit": "%"}
